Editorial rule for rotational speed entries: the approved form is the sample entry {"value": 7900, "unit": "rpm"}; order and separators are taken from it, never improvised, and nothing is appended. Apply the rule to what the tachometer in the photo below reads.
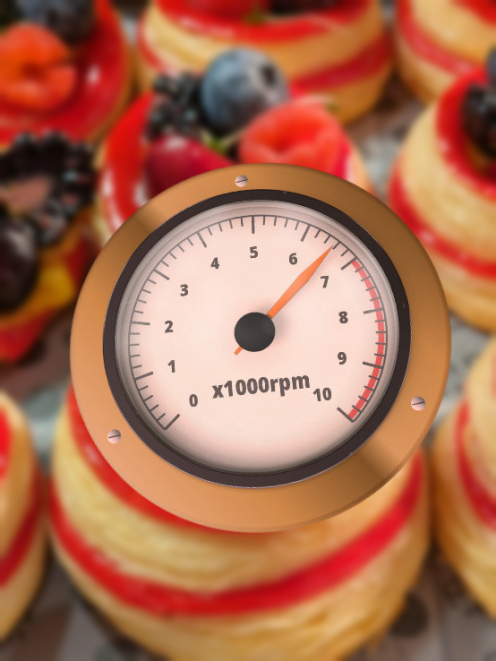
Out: {"value": 6600, "unit": "rpm"}
